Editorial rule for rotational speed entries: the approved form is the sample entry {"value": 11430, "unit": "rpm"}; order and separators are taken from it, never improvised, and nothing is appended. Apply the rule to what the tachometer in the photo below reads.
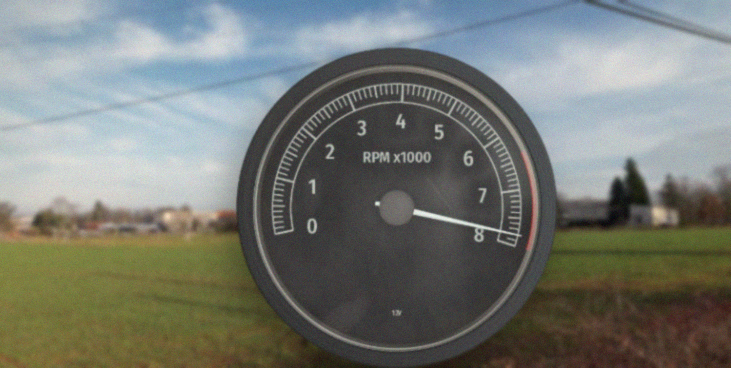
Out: {"value": 7800, "unit": "rpm"}
